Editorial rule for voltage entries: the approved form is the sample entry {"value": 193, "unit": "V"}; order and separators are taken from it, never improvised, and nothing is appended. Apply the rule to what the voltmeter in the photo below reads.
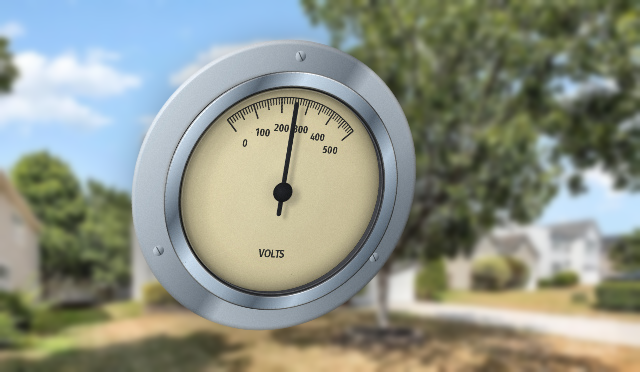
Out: {"value": 250, "unit": "V"}
